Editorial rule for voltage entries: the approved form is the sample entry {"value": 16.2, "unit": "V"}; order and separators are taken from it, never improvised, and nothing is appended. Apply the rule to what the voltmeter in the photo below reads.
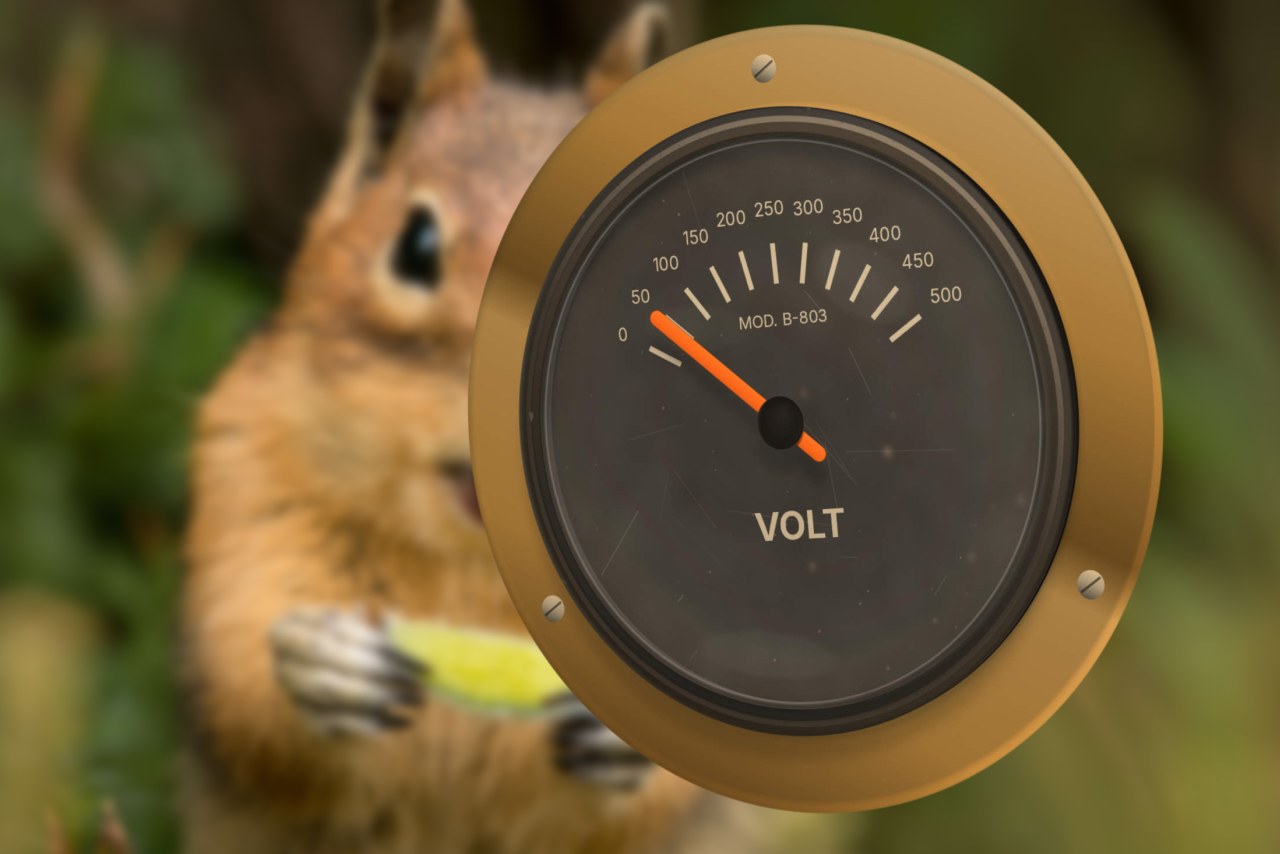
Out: {"value": 50, "unit": "V"}
